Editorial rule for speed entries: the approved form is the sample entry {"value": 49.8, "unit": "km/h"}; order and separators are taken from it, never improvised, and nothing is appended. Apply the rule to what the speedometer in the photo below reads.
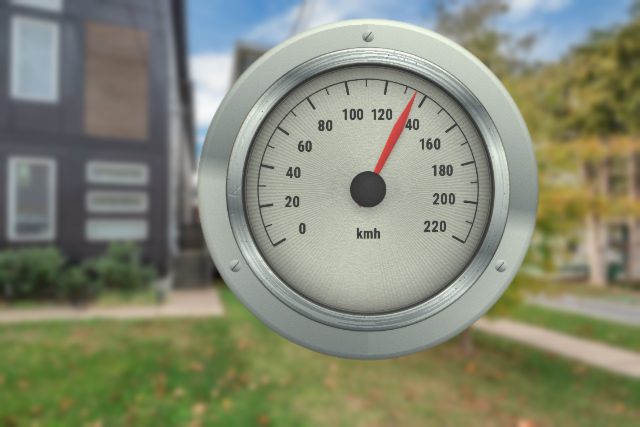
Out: {"value": 135, "unit": "km/h"}
